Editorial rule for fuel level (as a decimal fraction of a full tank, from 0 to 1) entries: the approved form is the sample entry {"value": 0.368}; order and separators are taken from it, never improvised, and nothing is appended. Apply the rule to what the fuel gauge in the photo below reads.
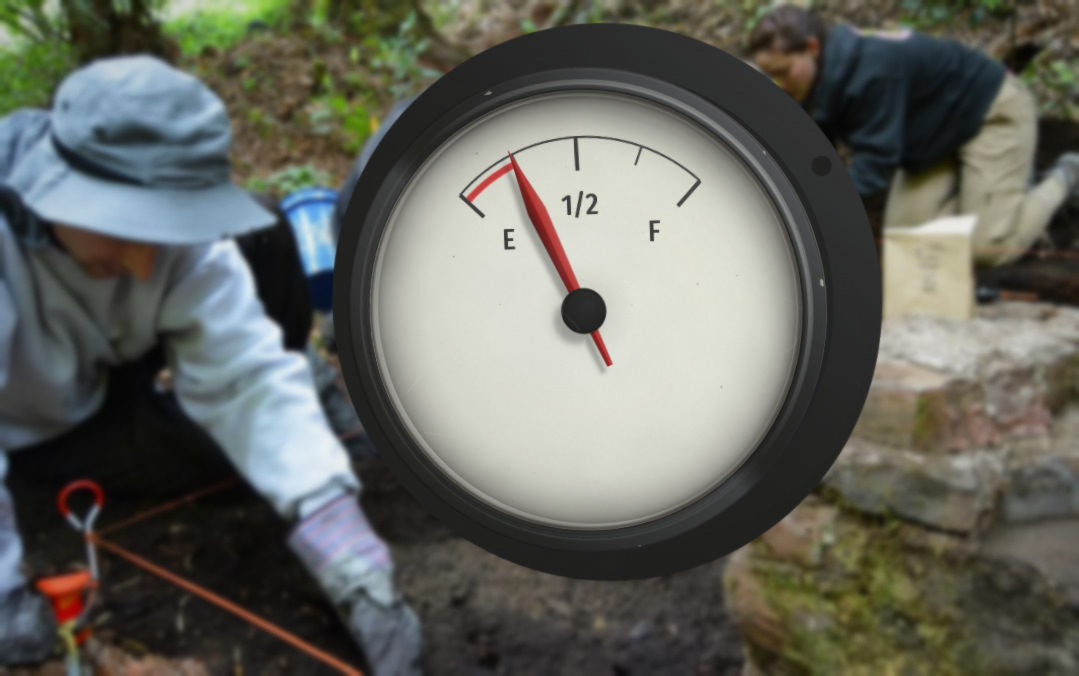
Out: {"value": 0.25}
